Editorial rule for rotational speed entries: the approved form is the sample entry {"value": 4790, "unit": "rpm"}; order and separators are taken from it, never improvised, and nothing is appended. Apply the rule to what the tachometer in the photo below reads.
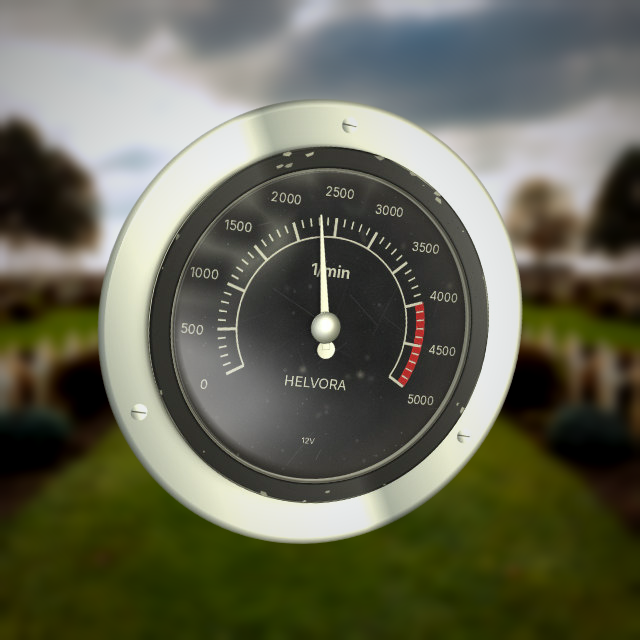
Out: {"value": 2300, "unit": "rpm"}
